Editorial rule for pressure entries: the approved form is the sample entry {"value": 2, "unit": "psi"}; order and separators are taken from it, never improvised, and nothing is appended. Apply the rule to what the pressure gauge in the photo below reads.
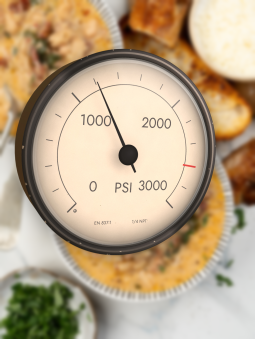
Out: {"value": 1200, "unit": "psi"}
